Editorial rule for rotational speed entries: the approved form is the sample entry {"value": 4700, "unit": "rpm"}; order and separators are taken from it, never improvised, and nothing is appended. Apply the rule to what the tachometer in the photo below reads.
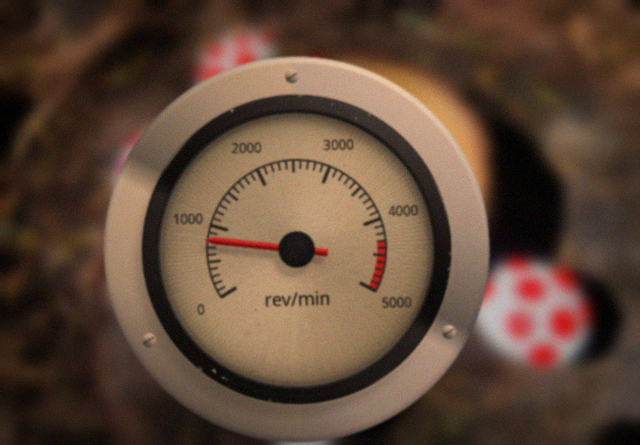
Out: {"value": 800, "unit": "rpm"}
